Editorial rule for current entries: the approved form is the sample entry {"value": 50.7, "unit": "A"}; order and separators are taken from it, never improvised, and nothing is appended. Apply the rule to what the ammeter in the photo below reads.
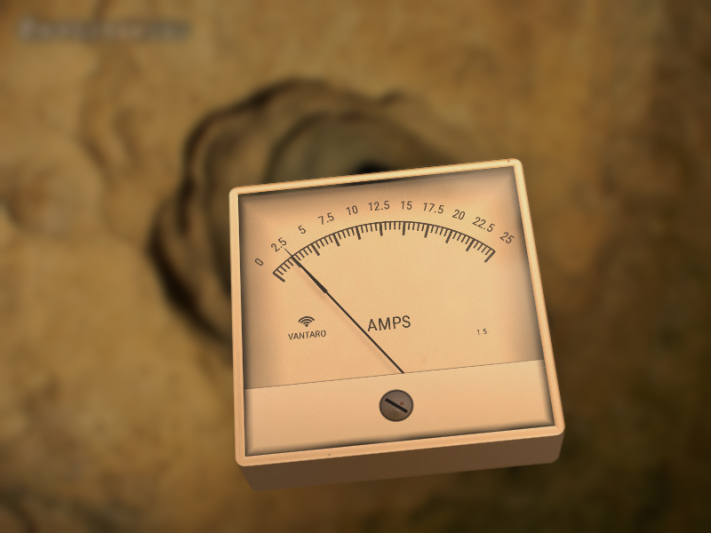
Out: {"value": 2.5, "unit": "A"}
